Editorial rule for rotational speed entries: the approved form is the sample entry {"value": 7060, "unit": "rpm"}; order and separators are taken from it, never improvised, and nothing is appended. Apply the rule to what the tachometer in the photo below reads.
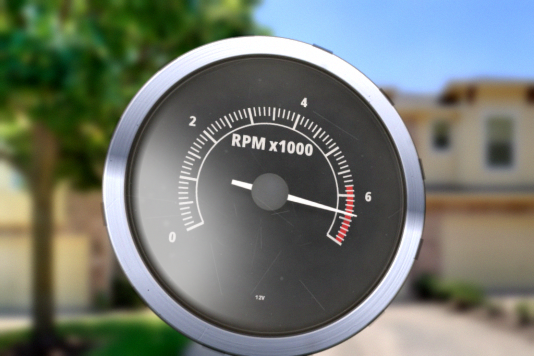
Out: {"value": 6400, "unit": "rpm"}
